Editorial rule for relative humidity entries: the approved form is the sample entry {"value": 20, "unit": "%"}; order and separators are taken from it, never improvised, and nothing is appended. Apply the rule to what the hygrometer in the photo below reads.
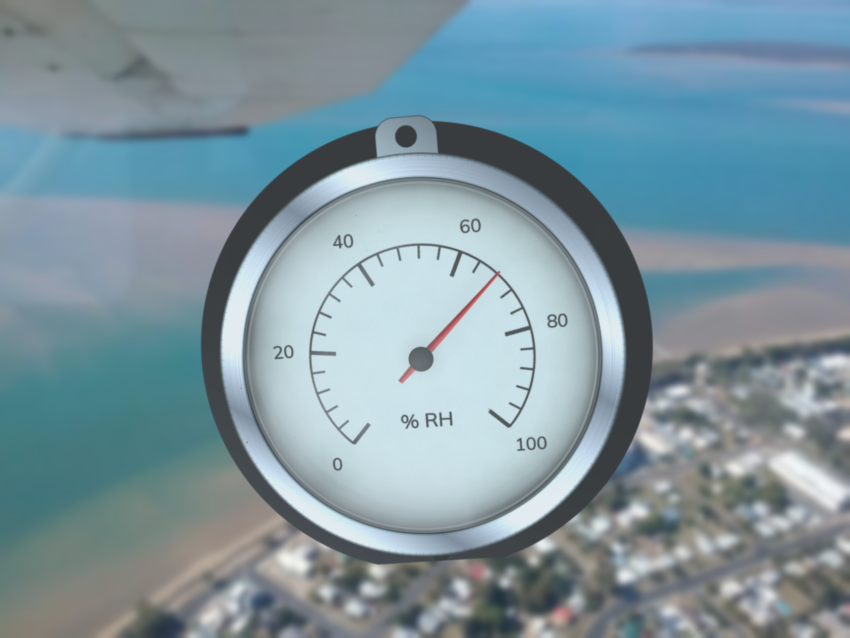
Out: {"value": 68, "unit": "%"}
